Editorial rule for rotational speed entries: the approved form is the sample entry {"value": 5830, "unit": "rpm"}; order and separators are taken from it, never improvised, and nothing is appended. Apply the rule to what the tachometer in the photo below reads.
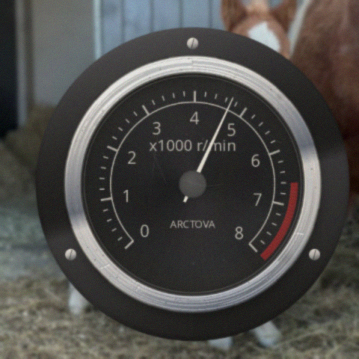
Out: {"value": 4700, "unit": "rpm"}
